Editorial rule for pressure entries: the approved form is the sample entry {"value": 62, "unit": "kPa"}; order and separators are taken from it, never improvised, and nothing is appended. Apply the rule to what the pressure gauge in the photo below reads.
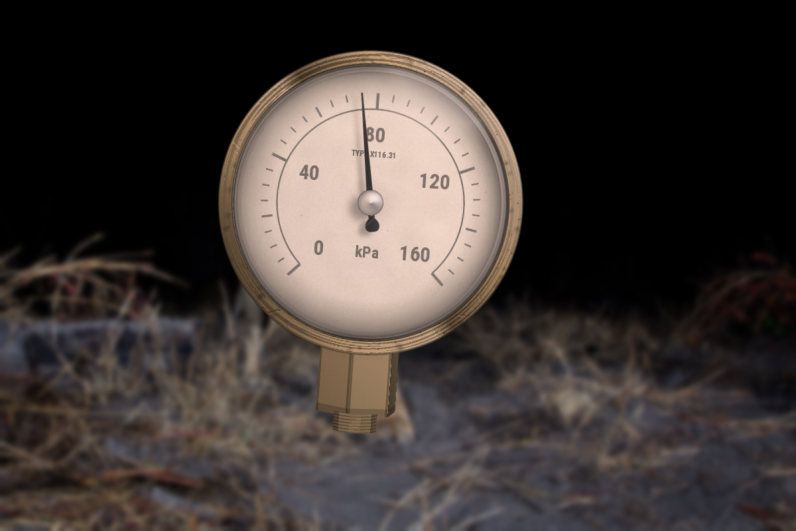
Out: {"value": 75, "unit": "kPa"}
